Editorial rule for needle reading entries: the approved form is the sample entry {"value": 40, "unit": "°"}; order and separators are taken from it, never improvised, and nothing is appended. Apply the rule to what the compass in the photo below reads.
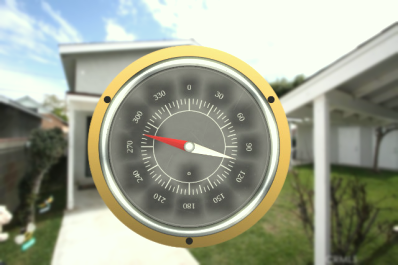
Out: {"value": 285, "unit": "°"}
